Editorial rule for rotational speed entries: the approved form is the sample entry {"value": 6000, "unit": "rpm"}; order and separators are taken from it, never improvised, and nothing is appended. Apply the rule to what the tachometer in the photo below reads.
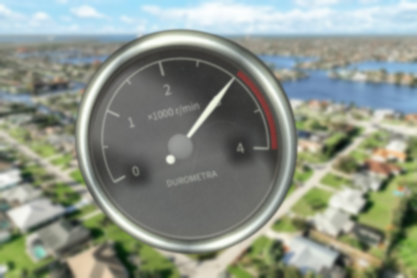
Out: {"value": 3000, "unit": "rpm"}
